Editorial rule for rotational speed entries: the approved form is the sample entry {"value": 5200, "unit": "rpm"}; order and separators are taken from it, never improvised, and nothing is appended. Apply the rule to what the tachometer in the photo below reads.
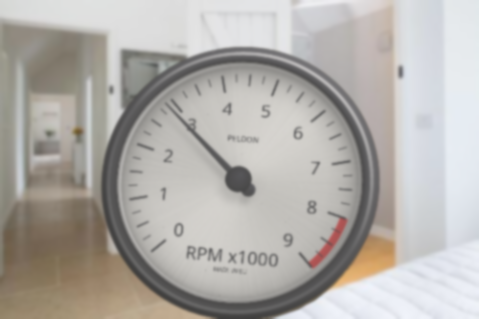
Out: {"value": 2875, "unit": "rpm"}
